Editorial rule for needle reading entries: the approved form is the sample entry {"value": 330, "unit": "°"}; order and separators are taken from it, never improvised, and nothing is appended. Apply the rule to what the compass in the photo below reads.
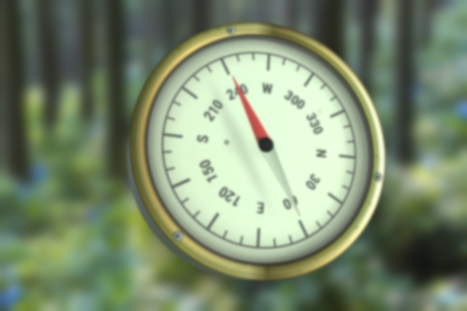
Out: {"value": 240, "unit": "°"}
